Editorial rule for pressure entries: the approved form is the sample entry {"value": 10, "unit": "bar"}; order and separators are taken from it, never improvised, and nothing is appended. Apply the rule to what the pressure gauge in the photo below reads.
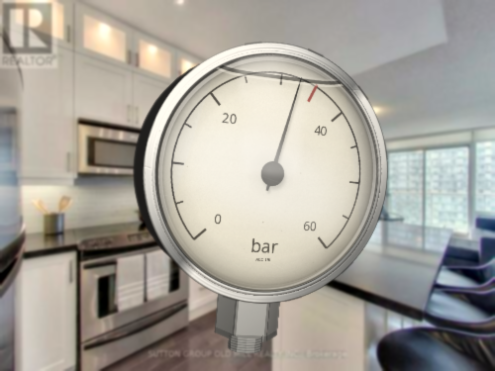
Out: {"value": 32.5, "unit": "bar"}
